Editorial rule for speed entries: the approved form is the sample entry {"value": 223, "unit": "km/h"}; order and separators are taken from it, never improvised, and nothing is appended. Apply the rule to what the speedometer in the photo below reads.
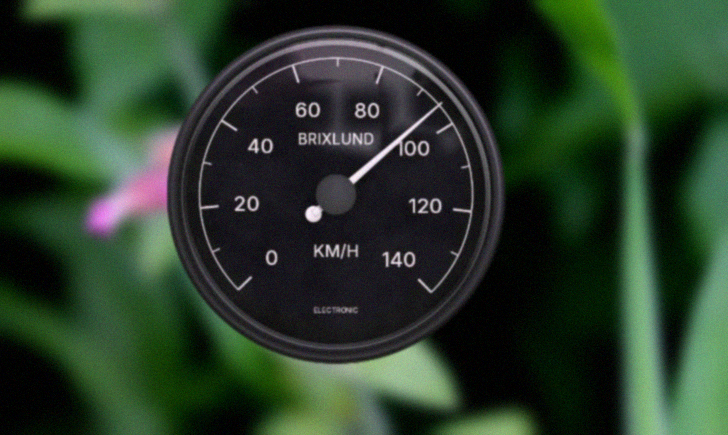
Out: {"value": 95, "unit": "km/h"}
